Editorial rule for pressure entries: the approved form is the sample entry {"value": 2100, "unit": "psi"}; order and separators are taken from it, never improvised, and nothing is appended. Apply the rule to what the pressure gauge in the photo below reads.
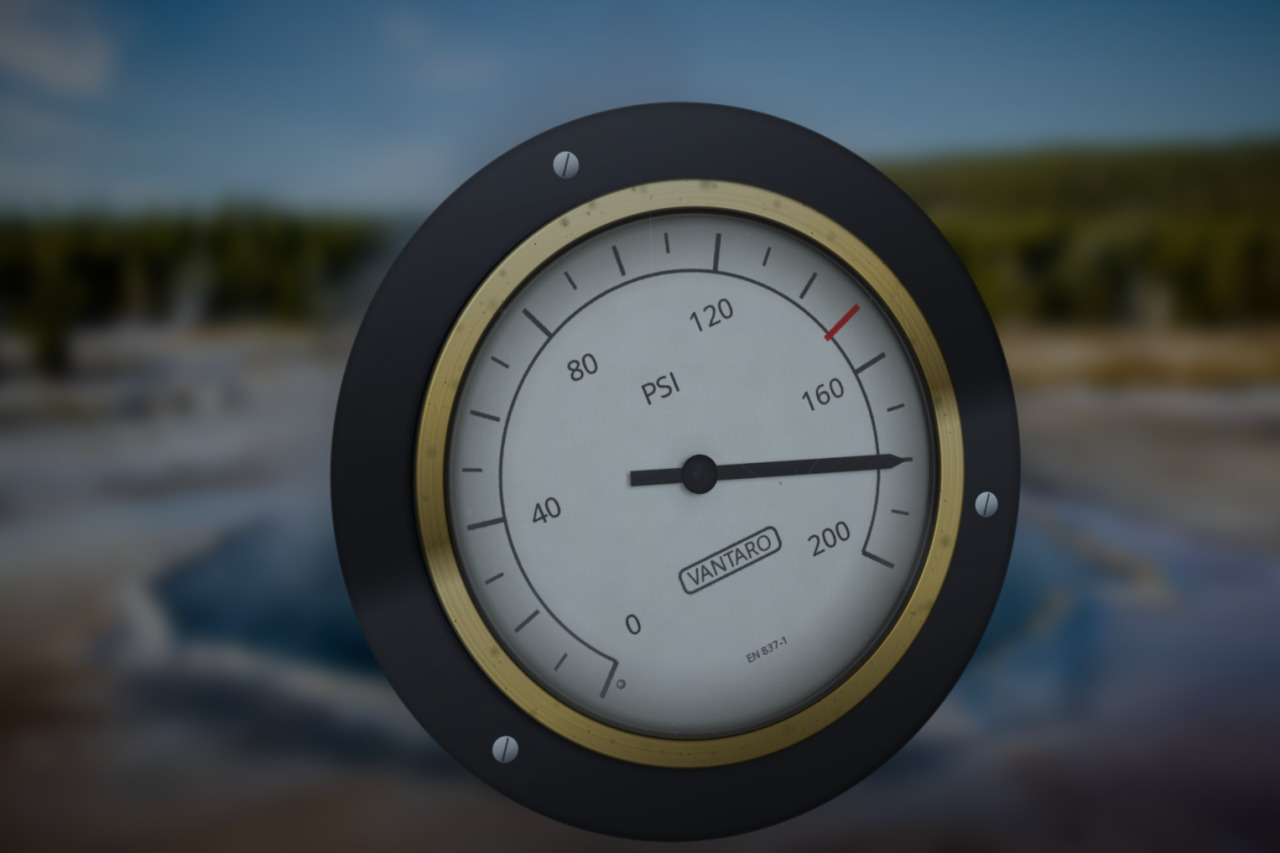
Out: {"value": 180, "unit": "psi"}
